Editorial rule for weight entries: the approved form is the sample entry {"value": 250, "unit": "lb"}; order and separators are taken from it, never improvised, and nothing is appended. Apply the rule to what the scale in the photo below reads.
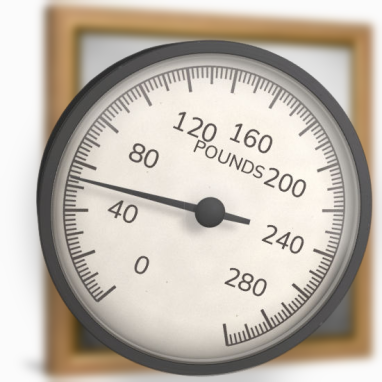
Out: {"value": 54, "unit": "lb"}
